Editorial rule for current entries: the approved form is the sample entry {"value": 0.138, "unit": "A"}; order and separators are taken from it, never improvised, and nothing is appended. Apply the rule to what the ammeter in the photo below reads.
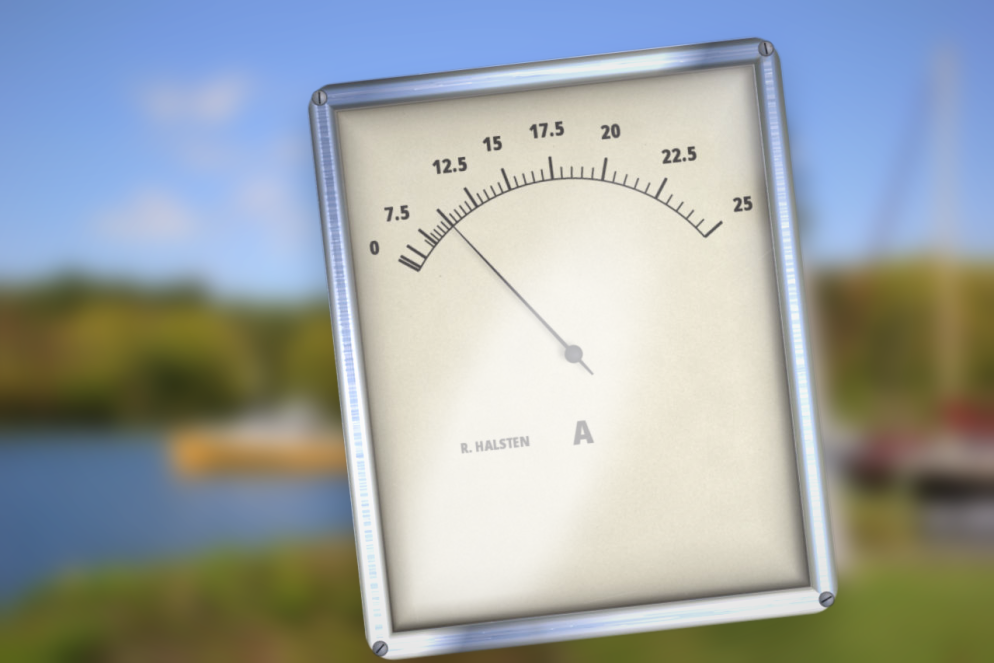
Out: {"value": 10, "unit": "A"}
